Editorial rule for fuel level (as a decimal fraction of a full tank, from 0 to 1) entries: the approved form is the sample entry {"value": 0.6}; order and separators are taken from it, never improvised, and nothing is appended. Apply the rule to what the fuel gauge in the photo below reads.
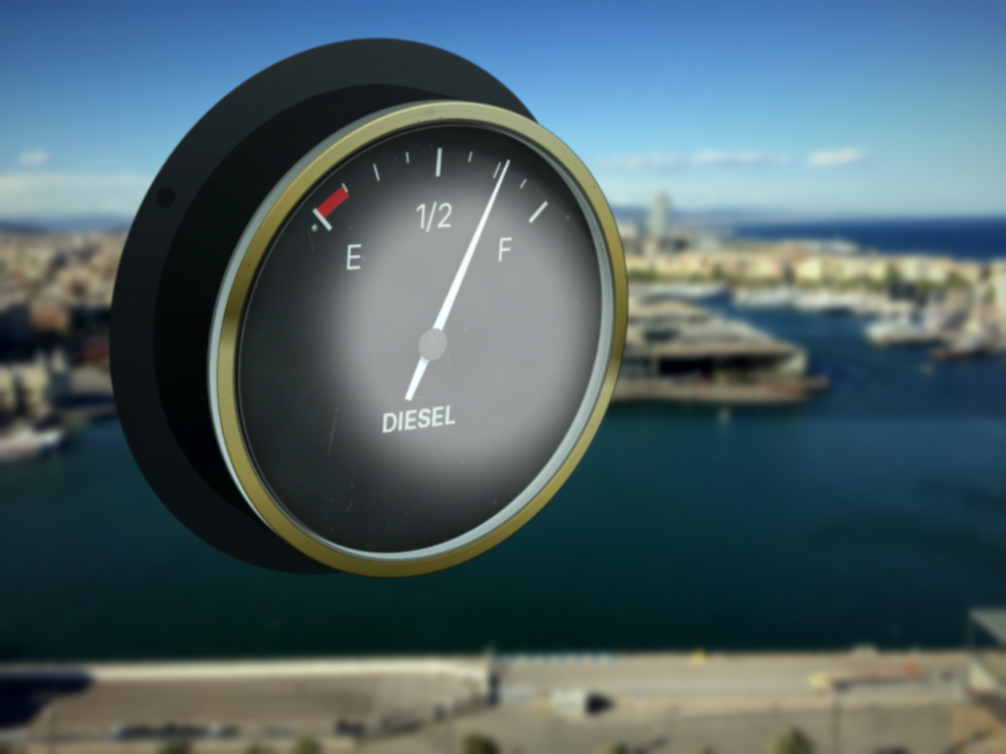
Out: {"value": 0.75}
